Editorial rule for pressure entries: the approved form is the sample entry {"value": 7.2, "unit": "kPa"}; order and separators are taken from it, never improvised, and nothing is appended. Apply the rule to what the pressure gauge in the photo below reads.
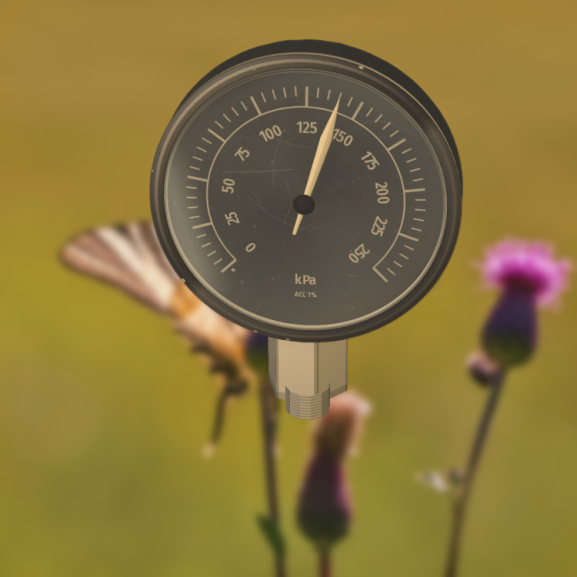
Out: {"value": 140, "unit": "kPa"}
